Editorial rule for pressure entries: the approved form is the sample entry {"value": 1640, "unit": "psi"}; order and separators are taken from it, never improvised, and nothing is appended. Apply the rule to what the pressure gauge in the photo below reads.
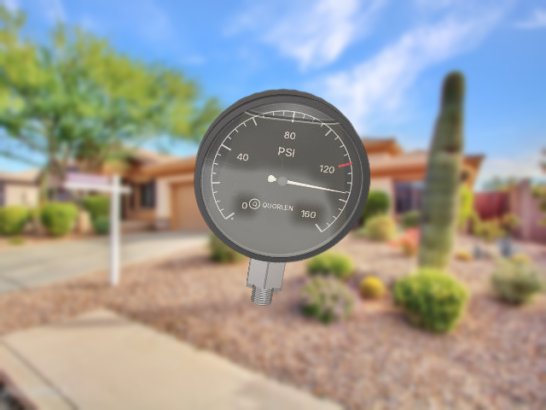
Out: {"value": 135, "unit": "psi"}
